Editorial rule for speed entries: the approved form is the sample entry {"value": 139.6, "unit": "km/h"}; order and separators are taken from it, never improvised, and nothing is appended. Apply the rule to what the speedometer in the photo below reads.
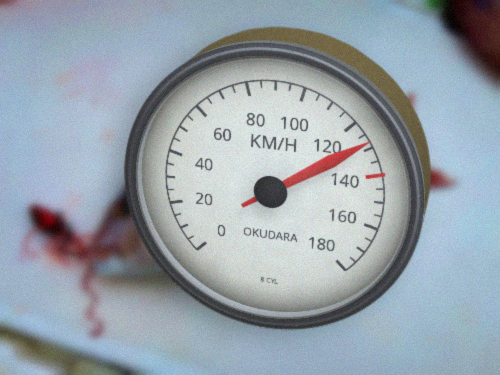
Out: {"value": 127.5, "unit": "km/h"}
